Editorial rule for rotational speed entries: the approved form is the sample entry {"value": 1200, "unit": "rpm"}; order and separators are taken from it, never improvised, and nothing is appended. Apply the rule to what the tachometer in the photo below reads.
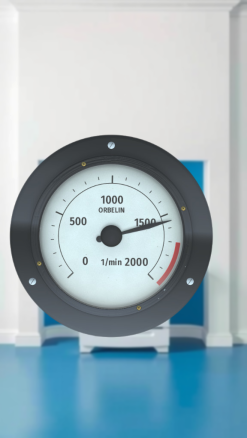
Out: {"value": 1550, "unit": "rpm"}
